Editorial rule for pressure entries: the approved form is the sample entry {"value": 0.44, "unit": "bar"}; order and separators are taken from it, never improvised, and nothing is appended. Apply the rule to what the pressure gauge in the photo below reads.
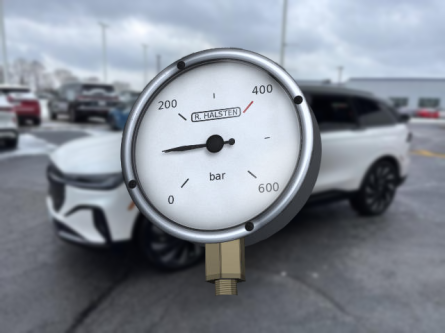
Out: {"value": 100, "unit": "bar"}
